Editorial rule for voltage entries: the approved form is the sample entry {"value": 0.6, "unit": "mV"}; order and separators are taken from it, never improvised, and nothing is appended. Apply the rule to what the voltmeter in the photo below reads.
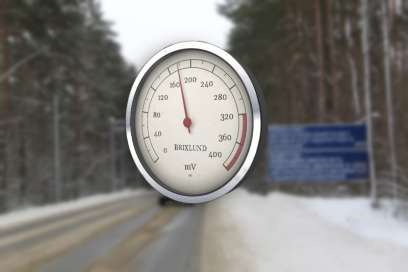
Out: {"value": 180, "unit": "mV"}
